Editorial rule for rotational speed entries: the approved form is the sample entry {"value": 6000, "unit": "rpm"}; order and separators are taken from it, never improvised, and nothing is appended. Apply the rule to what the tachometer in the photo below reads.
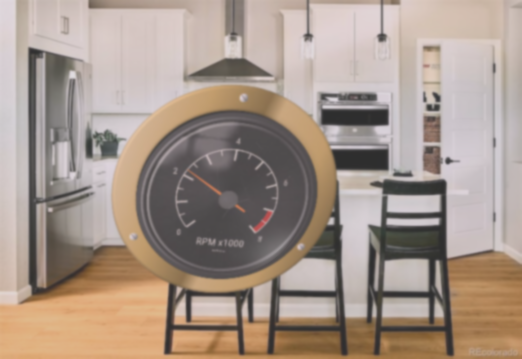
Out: {"value": 2250, "unit": "rpm"}
